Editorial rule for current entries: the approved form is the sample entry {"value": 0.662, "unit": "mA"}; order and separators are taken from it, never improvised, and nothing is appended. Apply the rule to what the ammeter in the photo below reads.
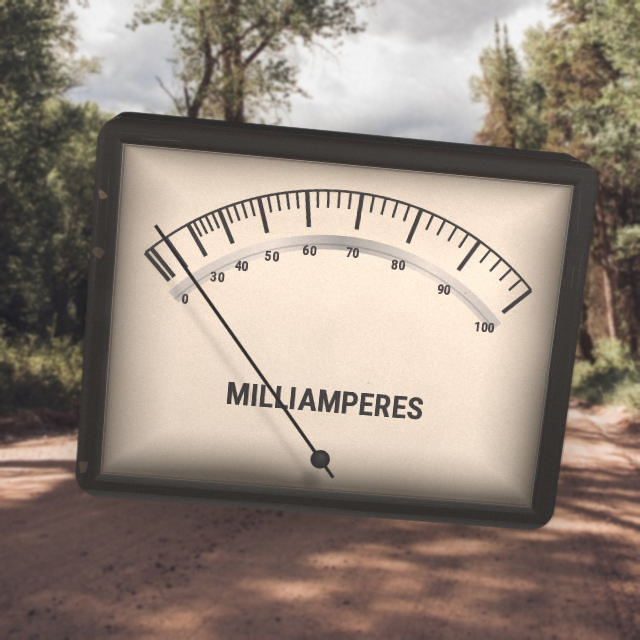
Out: {"value": 20, "unit": "mA"}
